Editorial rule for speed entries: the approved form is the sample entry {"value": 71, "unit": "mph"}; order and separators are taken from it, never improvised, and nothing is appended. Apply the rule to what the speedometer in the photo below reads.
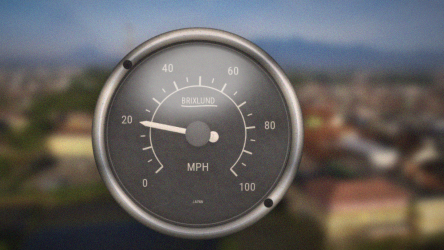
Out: {"value": 20, "unit": "mph"}
